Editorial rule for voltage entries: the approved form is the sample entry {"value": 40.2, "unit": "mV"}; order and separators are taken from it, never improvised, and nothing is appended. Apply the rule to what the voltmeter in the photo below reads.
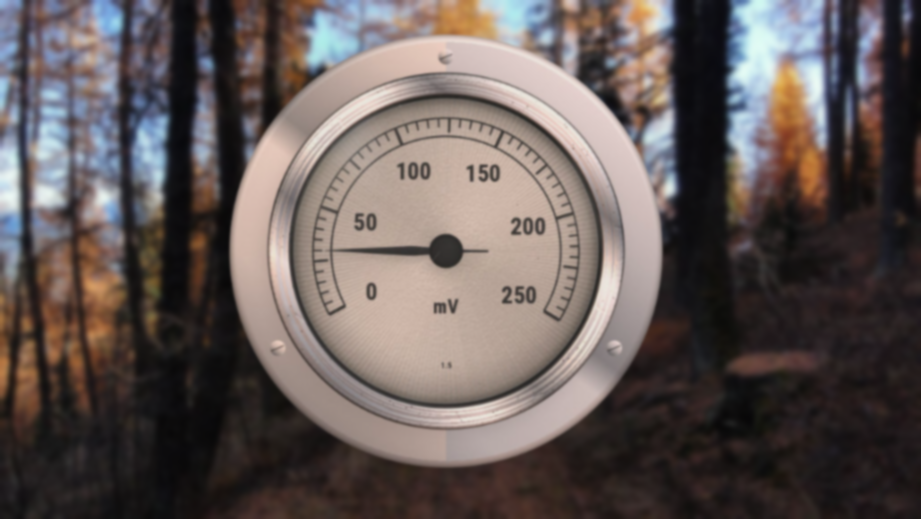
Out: {"value": 30, "unit": "mV"}
